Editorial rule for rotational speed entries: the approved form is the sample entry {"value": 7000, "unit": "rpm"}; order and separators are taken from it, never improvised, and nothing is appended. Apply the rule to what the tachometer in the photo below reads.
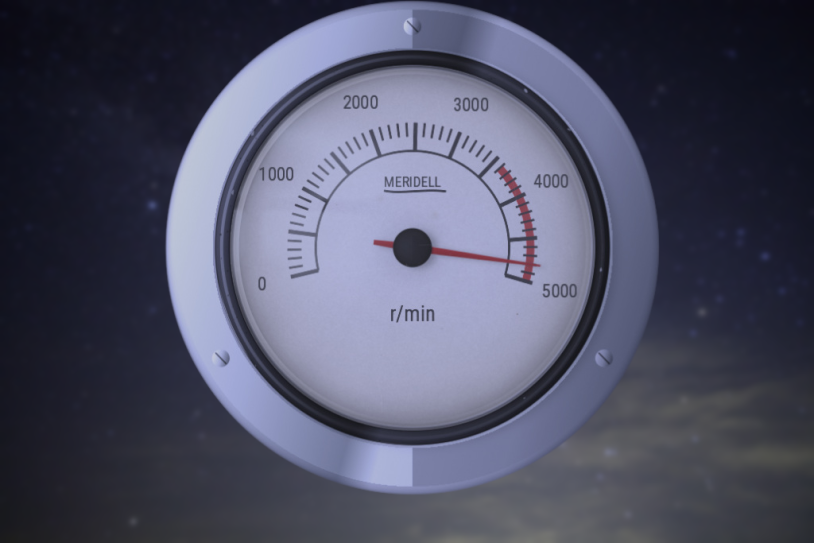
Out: {"value": 4800, "unit": "rpm"}
